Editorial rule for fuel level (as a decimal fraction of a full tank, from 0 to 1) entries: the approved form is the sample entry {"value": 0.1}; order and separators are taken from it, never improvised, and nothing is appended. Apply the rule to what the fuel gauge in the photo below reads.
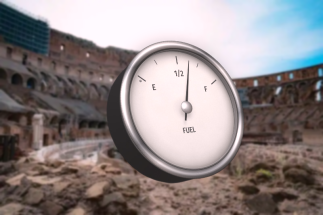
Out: {"value": 0.625}
